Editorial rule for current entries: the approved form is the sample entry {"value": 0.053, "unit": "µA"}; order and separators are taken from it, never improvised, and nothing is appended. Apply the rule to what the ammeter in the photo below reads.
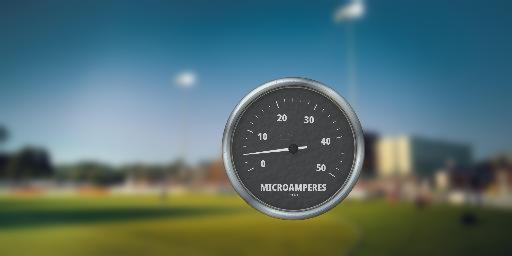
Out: {"value": 4, "unit": "µA"}
